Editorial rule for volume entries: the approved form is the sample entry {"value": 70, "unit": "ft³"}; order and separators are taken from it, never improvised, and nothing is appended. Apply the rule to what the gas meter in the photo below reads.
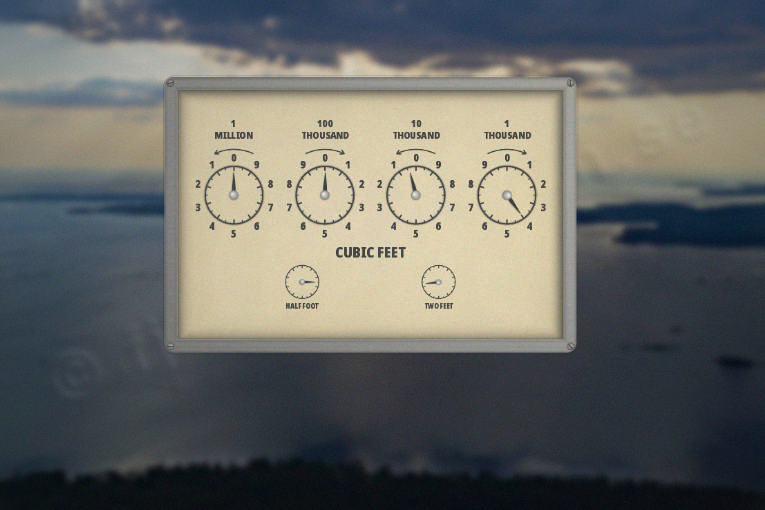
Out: {"value": 400, "unit": "ft³"}
